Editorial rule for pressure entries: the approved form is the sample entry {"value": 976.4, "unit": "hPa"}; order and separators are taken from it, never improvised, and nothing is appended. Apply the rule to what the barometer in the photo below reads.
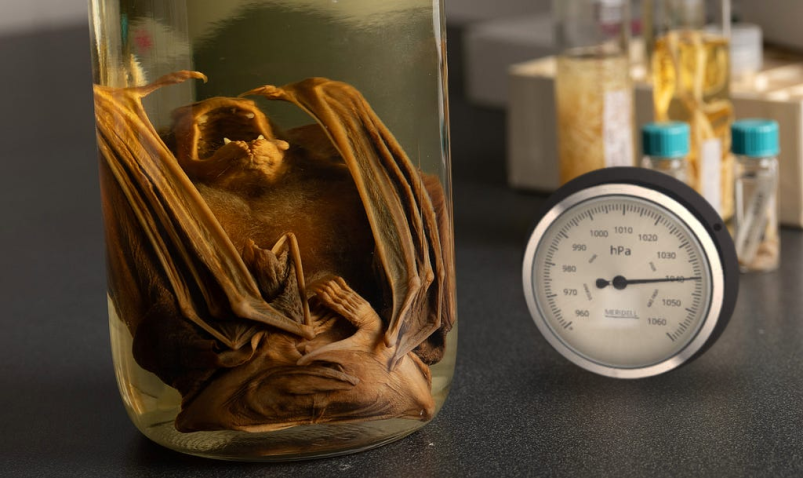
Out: {"value": 1040, "unit": "hPa"}
